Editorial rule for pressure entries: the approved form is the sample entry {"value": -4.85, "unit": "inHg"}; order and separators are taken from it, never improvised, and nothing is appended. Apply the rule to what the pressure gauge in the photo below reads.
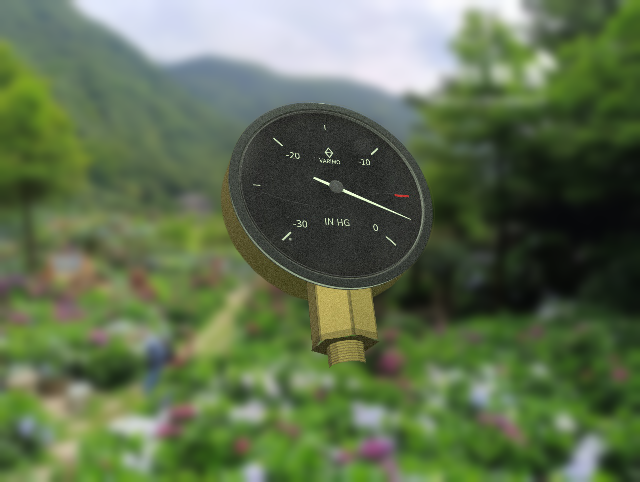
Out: {"value": -2.5, "unit": "inHg"}
